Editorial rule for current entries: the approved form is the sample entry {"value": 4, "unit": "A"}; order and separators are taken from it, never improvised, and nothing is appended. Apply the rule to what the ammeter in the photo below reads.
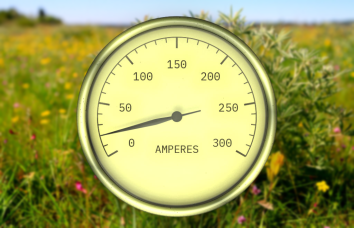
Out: {"value": 20, "unit": "A"}
